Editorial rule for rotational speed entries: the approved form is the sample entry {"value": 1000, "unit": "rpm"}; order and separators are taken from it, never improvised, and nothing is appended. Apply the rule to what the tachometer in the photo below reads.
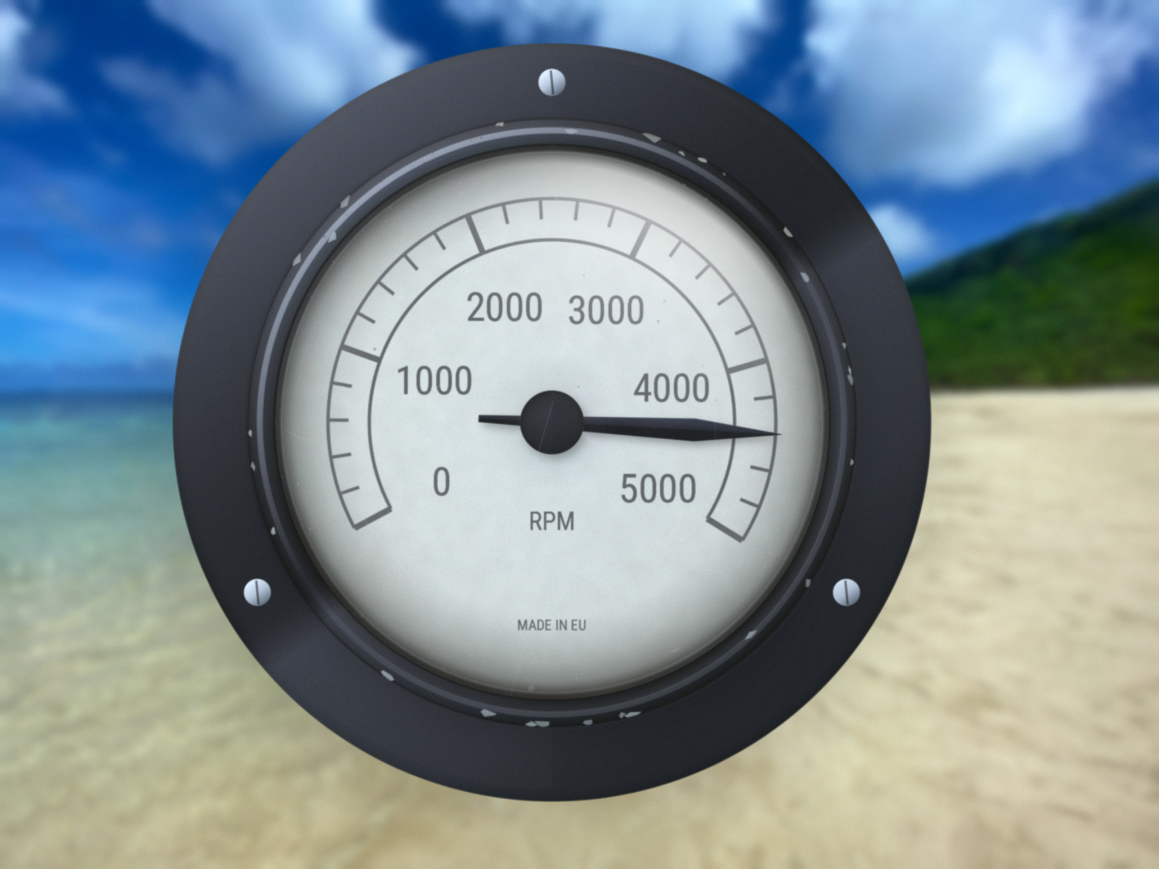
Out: {"value": 4400, "unit": "rpm"}
